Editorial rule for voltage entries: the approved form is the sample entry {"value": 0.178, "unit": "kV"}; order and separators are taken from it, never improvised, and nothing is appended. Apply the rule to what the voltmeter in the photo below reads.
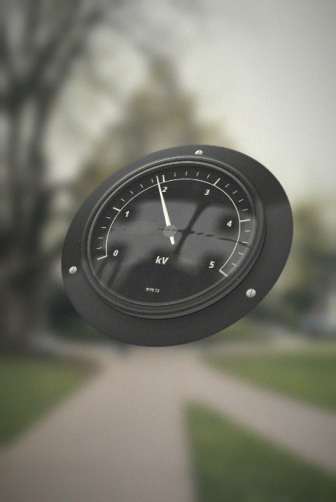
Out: {"value": 1.9, "unit": "kV"}
